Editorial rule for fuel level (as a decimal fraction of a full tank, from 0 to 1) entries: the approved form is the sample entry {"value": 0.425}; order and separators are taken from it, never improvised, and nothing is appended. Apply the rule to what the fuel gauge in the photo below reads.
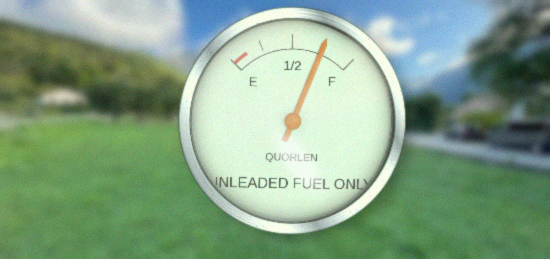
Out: {"value": 0.75}
